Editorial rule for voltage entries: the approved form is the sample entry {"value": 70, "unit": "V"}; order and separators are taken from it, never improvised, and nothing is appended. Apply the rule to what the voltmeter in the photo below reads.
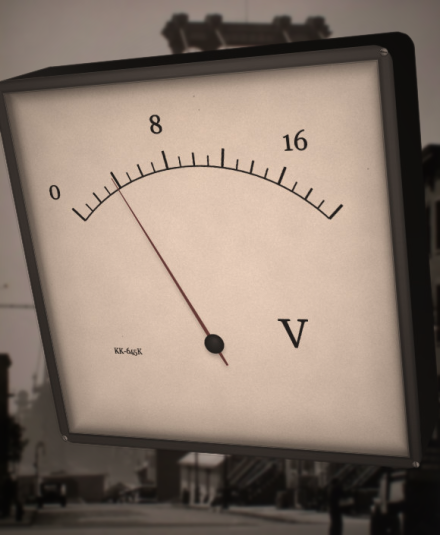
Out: {"value": 4, "unit": "V"}
